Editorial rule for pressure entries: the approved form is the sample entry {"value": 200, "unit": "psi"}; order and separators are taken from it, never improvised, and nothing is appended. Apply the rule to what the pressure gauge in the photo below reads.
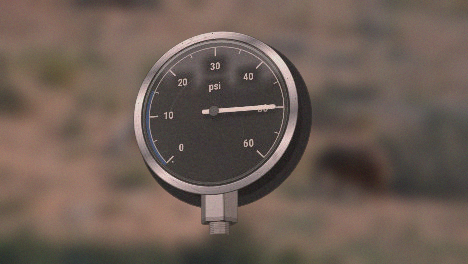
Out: {"value": 50, "unit": "psi"}
